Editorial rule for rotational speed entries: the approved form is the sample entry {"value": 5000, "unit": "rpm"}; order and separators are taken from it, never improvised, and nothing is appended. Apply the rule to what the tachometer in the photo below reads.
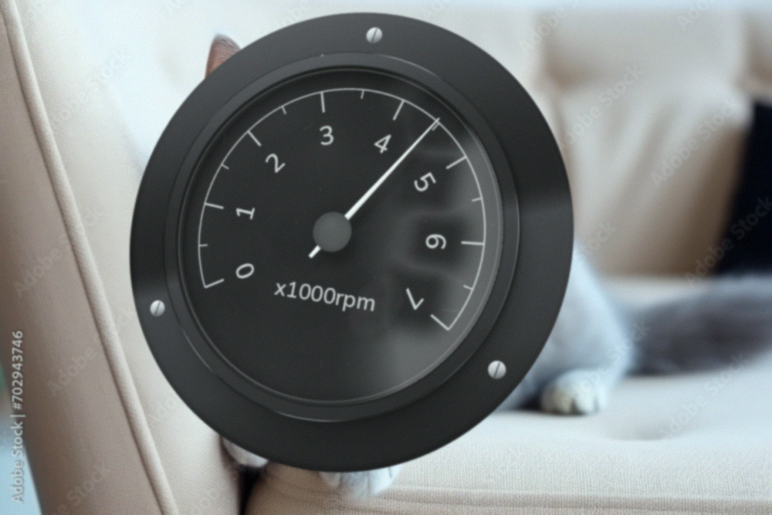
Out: {"value": 4500, "unit": "rpm"}
